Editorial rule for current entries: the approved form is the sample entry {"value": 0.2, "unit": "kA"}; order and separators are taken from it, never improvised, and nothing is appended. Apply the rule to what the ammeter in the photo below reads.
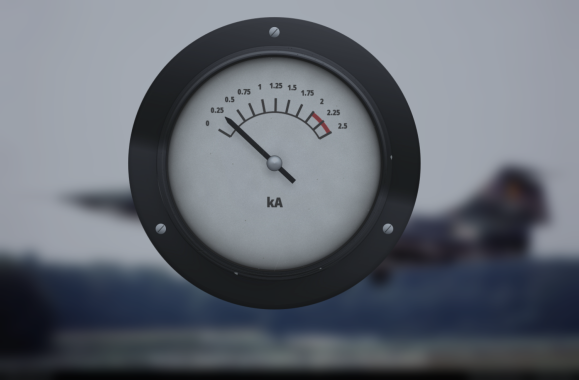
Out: {"value": 0.25, "unit": "kA"}
